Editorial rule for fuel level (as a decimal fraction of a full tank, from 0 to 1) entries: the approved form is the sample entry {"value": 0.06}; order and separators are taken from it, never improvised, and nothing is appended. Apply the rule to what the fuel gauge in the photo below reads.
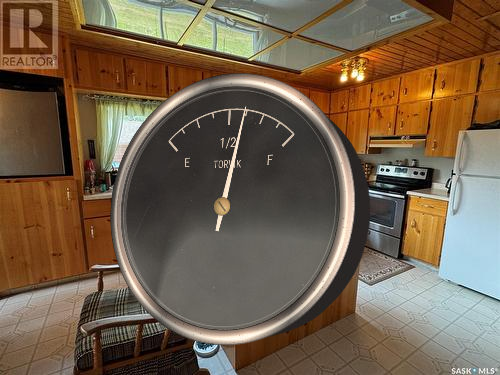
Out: {"value": 0.625}
